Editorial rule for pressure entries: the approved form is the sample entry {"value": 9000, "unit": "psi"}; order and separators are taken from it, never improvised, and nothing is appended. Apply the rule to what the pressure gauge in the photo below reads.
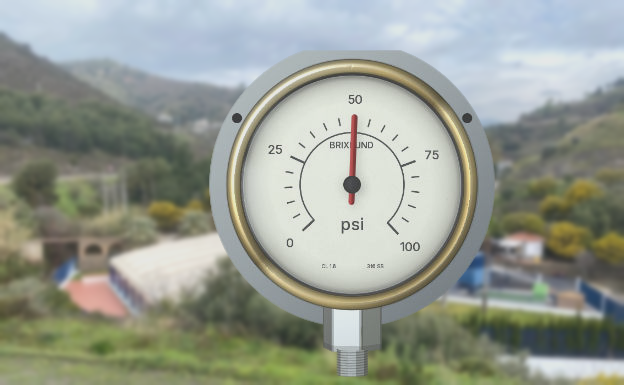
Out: {"value": 50, "unit": "psi"}
